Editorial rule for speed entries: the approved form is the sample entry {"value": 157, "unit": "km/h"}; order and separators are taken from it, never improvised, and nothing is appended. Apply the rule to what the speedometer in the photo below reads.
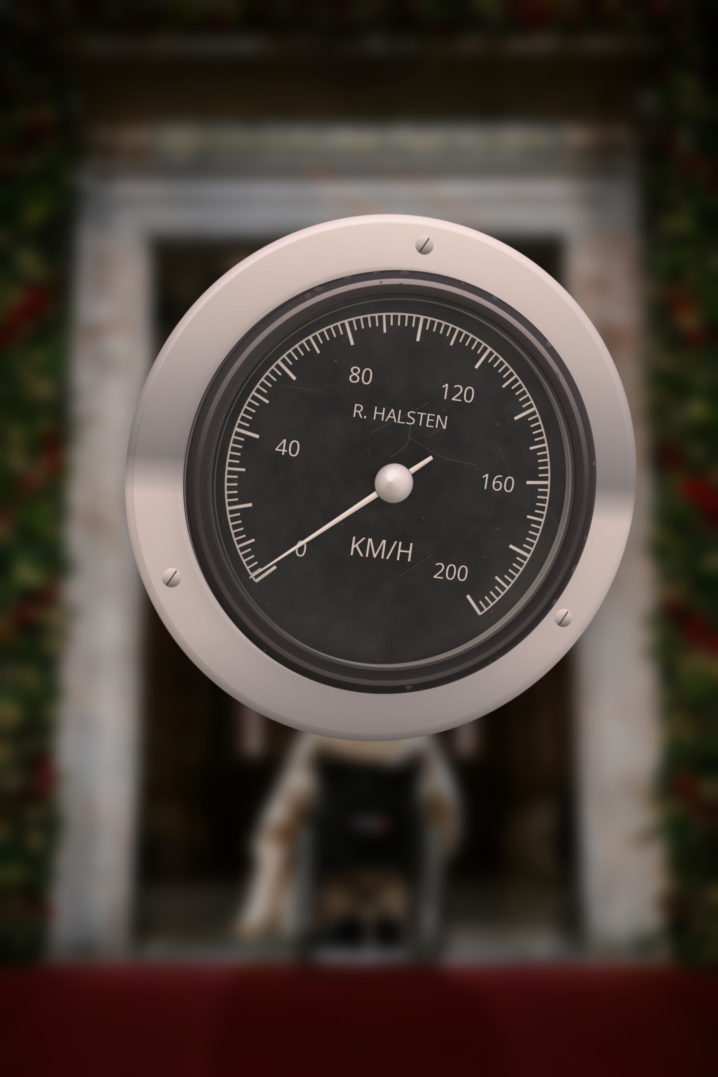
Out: {"value": 2, "unit": "km/h"}
